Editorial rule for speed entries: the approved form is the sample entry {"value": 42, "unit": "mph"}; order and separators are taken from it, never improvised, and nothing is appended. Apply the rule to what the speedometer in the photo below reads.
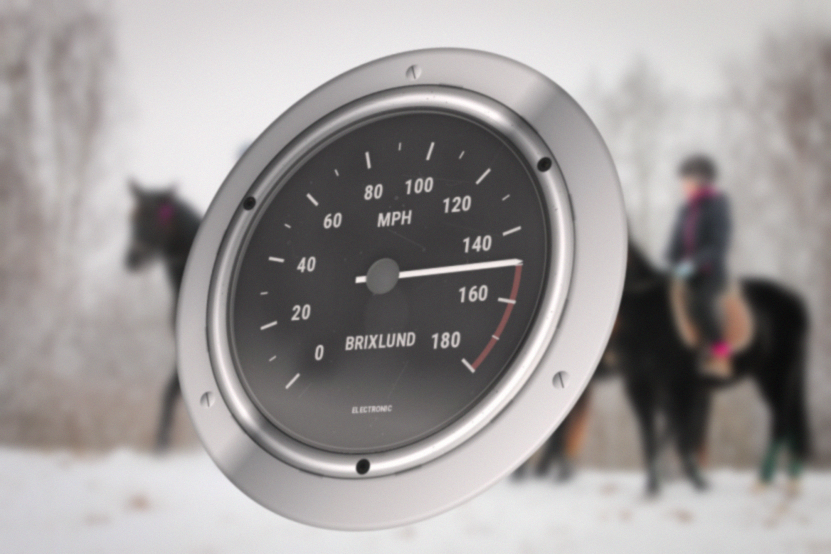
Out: {"value": 150, "unit": "mph"}
